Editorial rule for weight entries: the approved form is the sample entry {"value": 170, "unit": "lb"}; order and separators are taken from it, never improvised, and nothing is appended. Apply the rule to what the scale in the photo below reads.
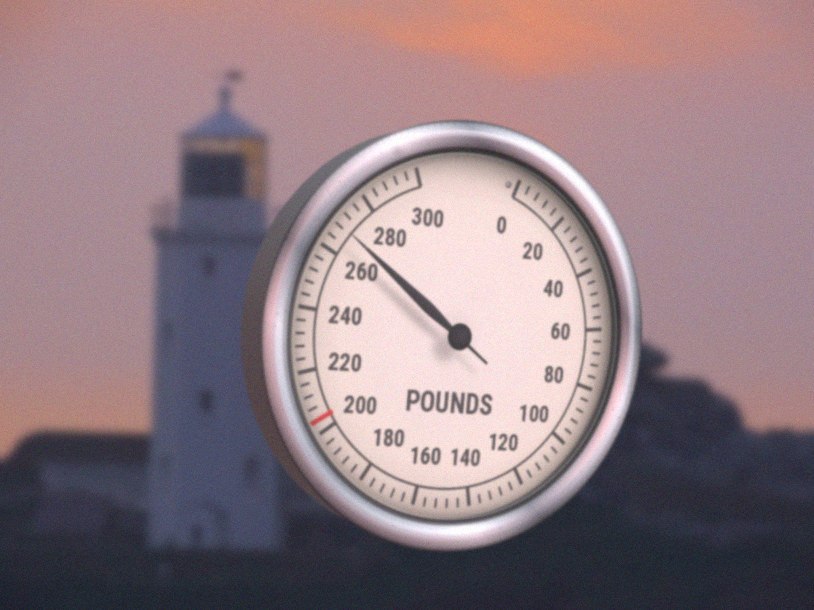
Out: {"value": 268, "unit": "lb"}
